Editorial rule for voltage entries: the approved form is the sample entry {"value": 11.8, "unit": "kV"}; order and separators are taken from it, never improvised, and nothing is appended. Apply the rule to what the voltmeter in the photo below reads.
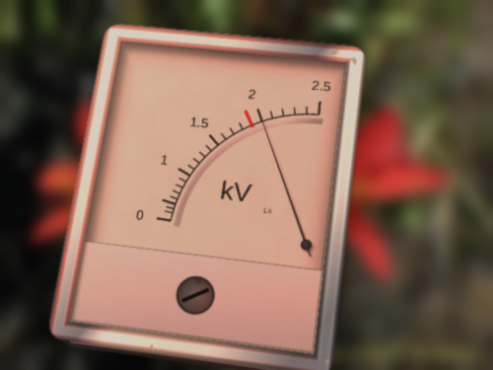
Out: {"value": 2, "unit": "kV"}
